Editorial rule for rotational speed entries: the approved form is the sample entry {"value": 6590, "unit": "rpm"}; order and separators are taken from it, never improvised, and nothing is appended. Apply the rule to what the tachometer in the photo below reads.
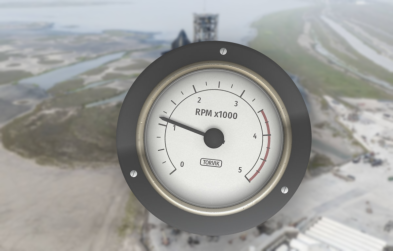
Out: {"value": 1125, "unit": "rpm"}
